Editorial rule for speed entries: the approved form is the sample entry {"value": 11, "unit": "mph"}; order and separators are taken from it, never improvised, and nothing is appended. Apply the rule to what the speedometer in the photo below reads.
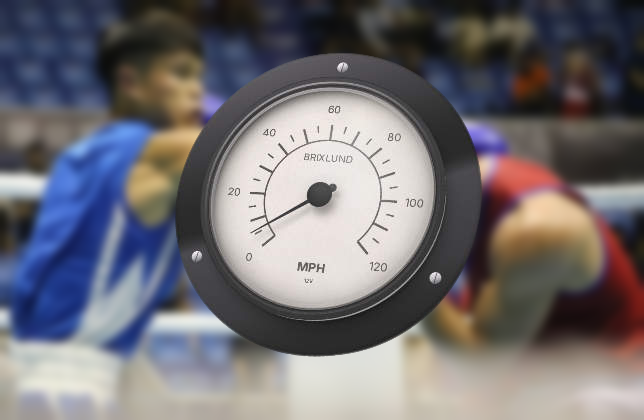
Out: {"value": 5, "unit": "mph"}
